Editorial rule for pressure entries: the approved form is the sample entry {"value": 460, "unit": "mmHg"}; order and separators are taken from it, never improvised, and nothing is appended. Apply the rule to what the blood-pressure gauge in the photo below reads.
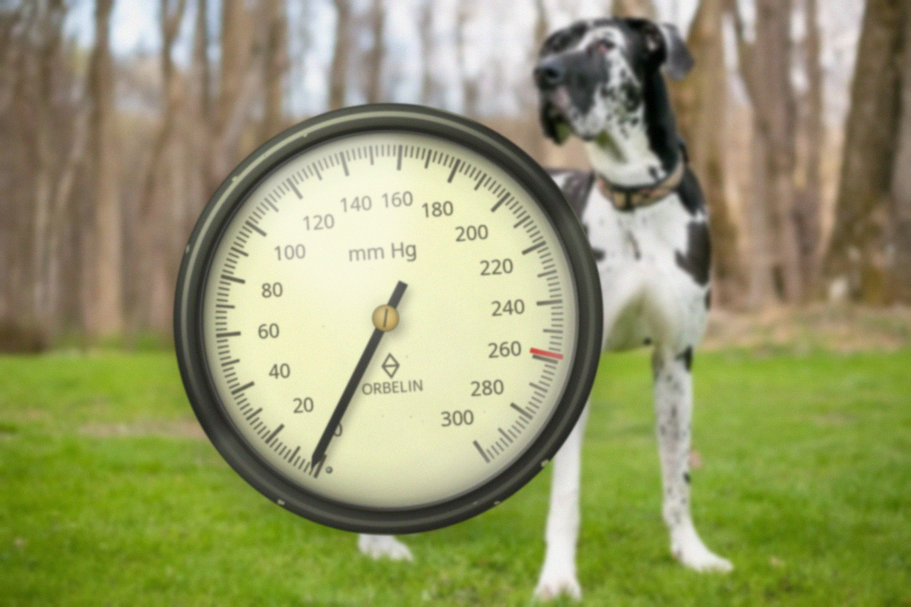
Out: {"value": 2, "unit": "mmHg"}
